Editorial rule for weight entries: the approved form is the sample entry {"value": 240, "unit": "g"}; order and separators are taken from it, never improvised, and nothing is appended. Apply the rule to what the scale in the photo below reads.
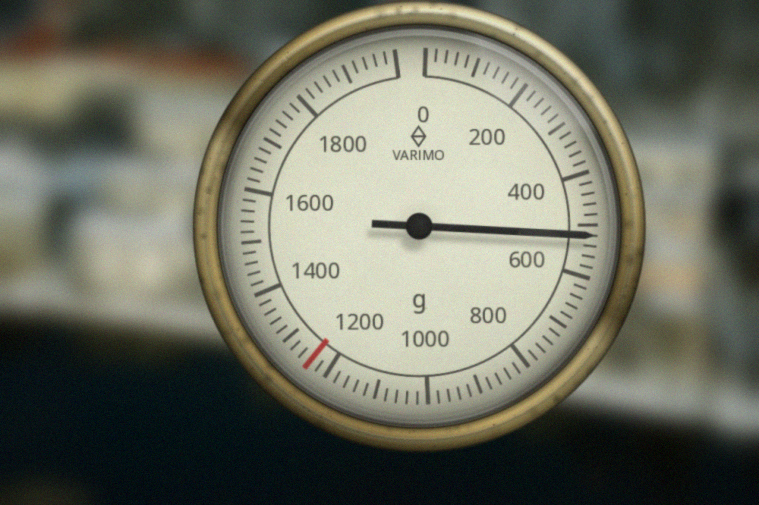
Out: {"value": 520, "unit": "g"}
